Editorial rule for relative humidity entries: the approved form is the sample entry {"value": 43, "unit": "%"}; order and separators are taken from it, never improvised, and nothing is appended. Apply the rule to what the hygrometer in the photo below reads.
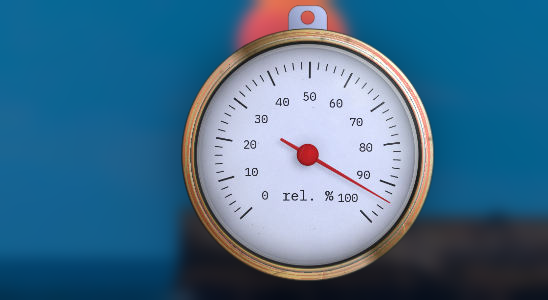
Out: {"value": 94, "unit": "%"}
